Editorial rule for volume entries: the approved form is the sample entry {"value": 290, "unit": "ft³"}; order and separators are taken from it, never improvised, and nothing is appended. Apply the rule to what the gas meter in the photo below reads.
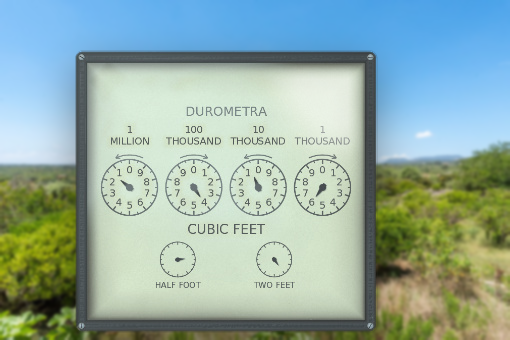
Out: {"value": 140600, "unit": "ft³"}
